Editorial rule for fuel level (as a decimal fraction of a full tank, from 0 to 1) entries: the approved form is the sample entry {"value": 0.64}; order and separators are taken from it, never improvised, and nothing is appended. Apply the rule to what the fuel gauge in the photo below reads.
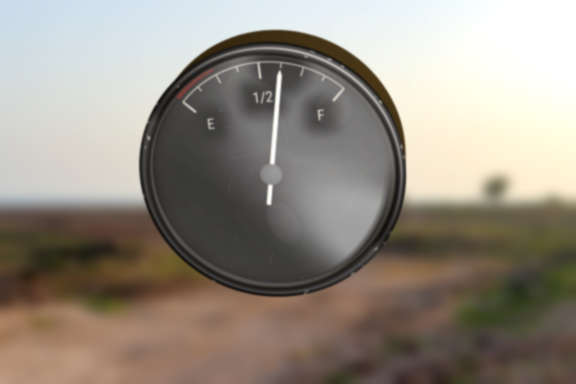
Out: {"value": 0.625}
